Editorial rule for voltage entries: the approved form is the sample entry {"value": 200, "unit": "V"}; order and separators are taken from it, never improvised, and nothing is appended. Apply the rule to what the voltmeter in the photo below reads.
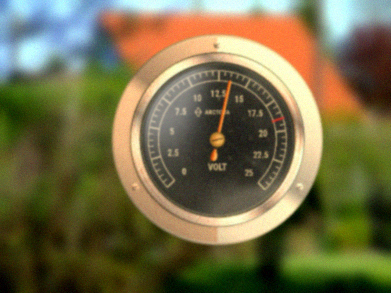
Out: {"value": 13.5, "unit": "V"}
